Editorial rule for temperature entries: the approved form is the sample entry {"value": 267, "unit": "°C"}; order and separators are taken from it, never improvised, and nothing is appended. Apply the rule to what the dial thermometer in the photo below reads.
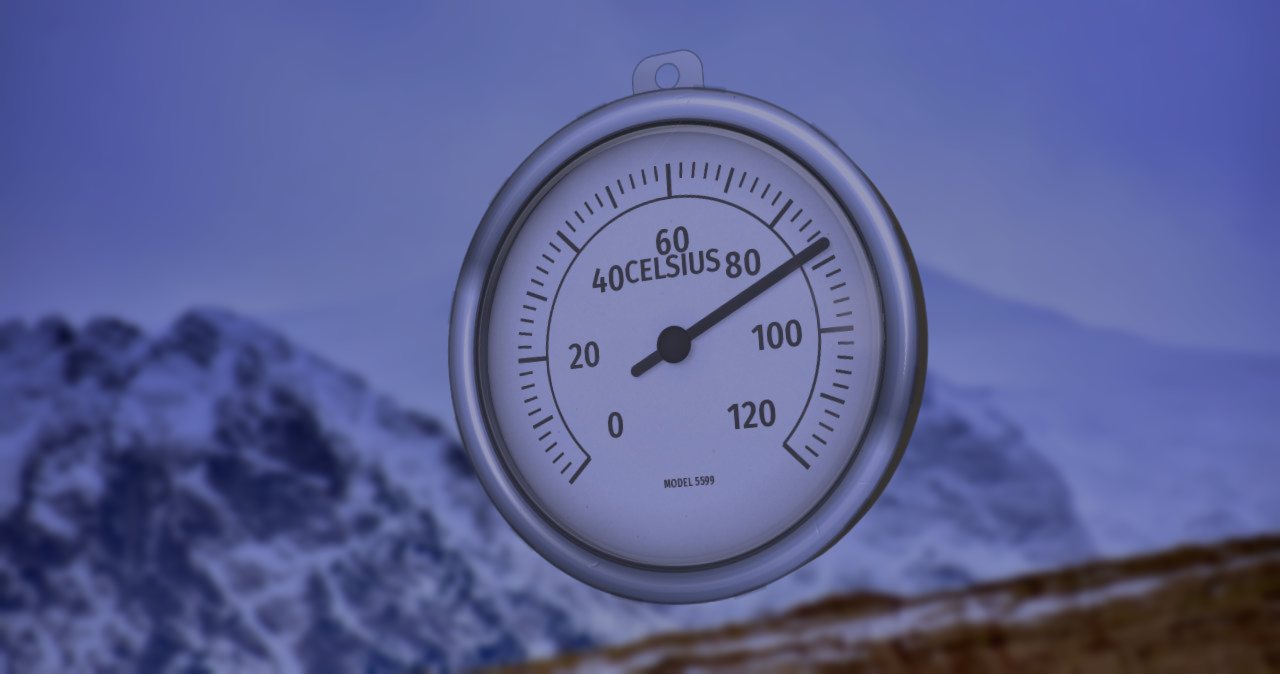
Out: {"value": 88, "unit": "°C"}
